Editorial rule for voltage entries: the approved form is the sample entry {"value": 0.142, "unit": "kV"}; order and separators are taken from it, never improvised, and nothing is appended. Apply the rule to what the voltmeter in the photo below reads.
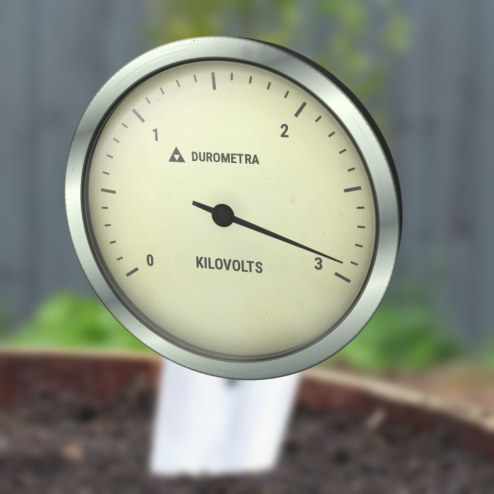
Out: {"value": 2.9, "unit": "kV"}
